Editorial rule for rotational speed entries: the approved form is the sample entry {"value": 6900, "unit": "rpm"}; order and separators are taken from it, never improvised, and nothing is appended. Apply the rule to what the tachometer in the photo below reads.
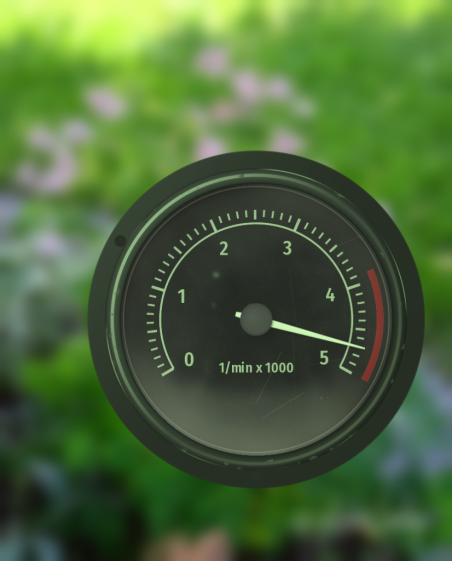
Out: {"value": 4700, "unit": "rpm"}
